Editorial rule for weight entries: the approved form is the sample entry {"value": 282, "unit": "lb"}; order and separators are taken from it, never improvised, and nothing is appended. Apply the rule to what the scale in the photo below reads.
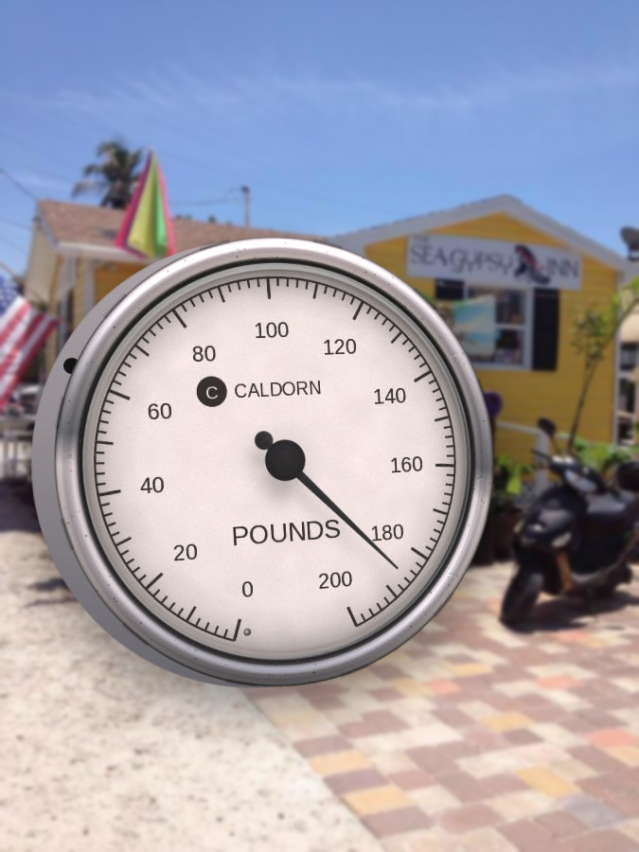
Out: {"value": 186, "unit": "lb"}
